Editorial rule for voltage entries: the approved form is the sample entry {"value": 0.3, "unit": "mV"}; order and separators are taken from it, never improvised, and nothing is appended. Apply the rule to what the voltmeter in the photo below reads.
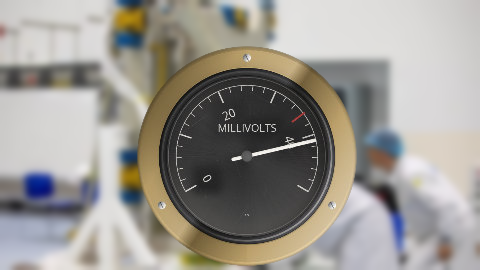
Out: {"value": 41, "unit": "mV"}
